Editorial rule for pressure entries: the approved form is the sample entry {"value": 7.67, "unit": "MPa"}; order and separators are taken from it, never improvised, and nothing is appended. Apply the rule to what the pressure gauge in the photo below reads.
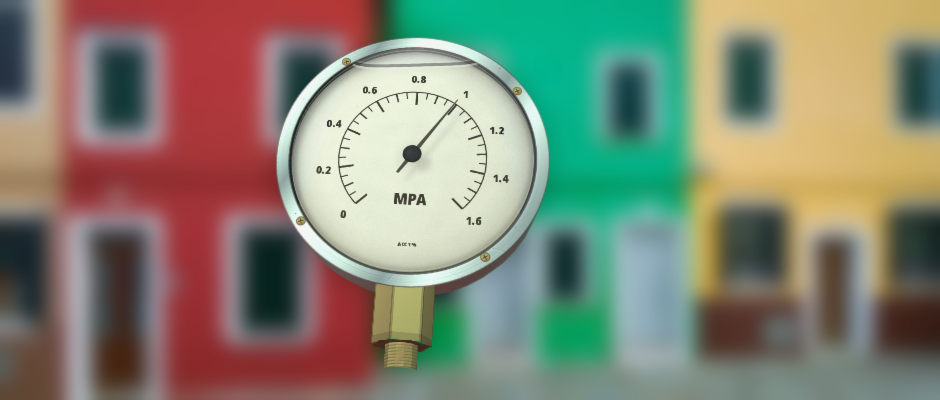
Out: {"value": 1, "unit": "MPa"}
